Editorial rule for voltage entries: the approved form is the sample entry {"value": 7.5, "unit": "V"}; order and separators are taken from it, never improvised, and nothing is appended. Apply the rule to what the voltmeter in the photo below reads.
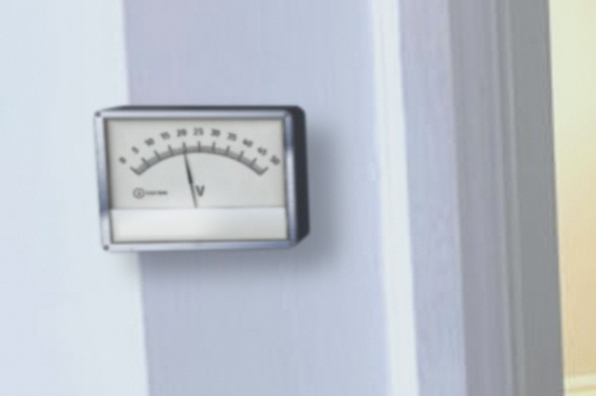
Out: {"value": 20, "unit": "V"}
